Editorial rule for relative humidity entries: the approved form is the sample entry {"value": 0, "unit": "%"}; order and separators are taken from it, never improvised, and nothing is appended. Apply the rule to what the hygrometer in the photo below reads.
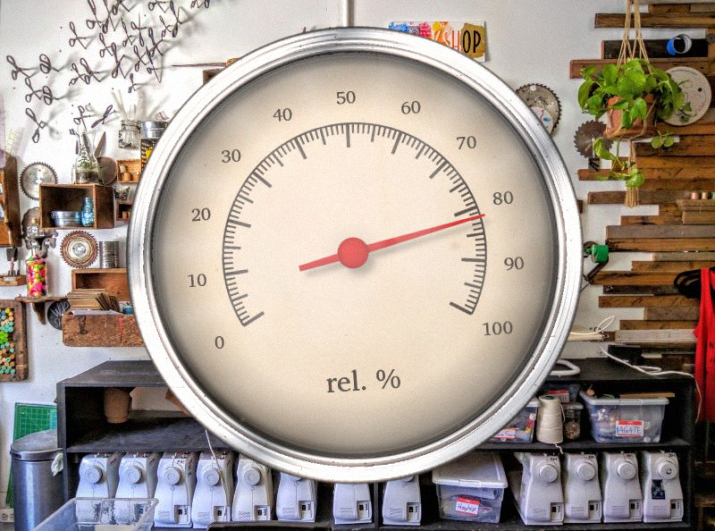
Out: {"value": 82, "unit": "%"}
